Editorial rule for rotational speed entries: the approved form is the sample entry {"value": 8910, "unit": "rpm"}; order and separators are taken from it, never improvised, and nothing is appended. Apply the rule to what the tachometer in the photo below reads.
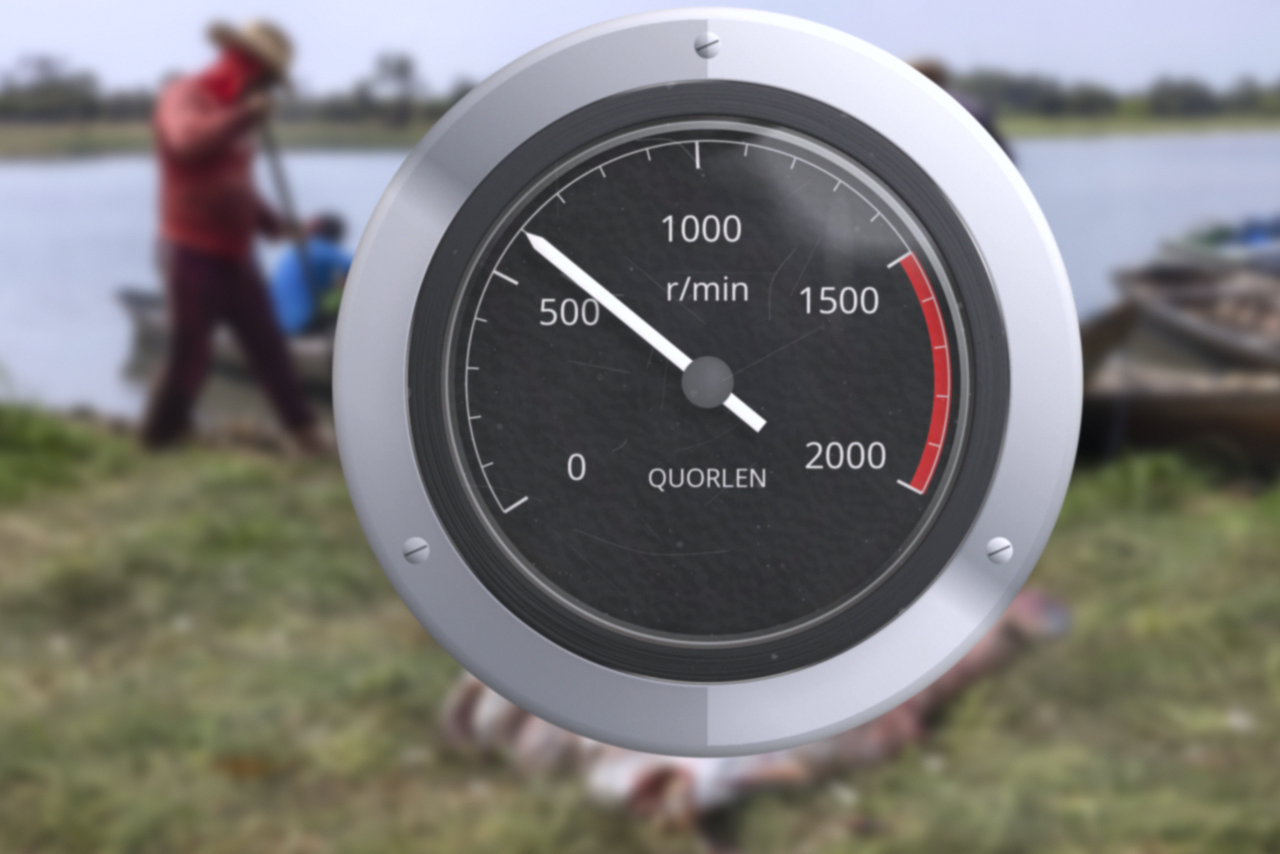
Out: {"value": 600, "unit": "rpm"}
